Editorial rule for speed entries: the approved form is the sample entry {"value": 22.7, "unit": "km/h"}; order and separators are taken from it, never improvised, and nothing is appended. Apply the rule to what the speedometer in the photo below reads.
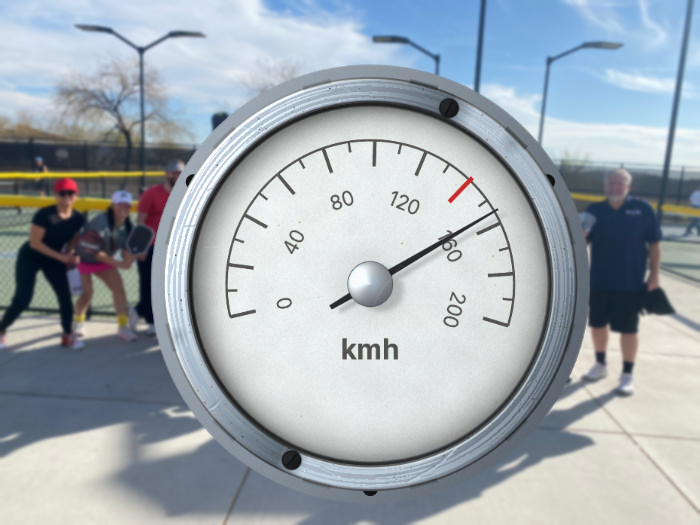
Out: {"value": 155, "unit": "km/h"}
